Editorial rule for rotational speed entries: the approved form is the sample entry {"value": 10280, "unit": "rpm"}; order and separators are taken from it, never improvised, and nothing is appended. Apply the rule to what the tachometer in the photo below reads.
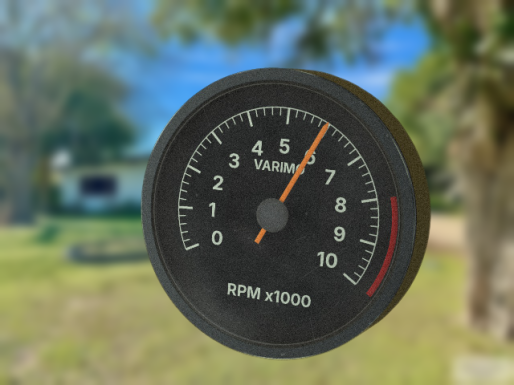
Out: {"value": 6000, "unit": "rpm"}
